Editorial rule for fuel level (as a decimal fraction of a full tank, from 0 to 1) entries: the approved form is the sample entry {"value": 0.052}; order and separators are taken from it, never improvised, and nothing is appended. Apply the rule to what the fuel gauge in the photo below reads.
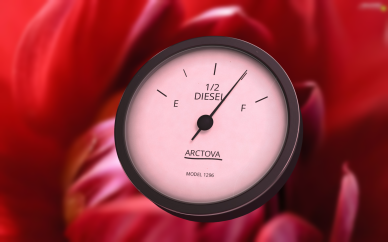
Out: {"value": 0.75}
